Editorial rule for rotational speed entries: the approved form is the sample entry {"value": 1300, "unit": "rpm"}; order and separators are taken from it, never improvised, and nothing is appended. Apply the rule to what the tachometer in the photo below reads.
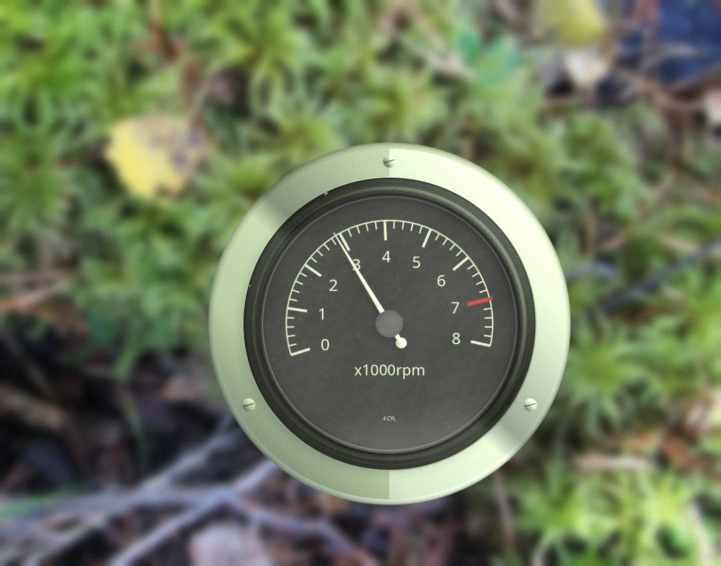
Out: {"value": 2900, "unit": "rpm"}
